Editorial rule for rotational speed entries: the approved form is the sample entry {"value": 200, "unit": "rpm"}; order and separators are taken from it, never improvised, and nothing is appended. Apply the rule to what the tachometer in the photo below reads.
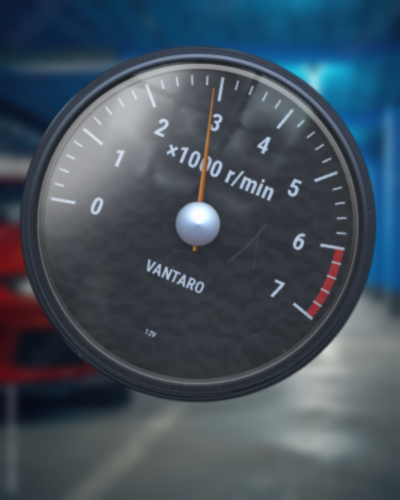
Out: {"value": 2900, "unit": "rpm"}
